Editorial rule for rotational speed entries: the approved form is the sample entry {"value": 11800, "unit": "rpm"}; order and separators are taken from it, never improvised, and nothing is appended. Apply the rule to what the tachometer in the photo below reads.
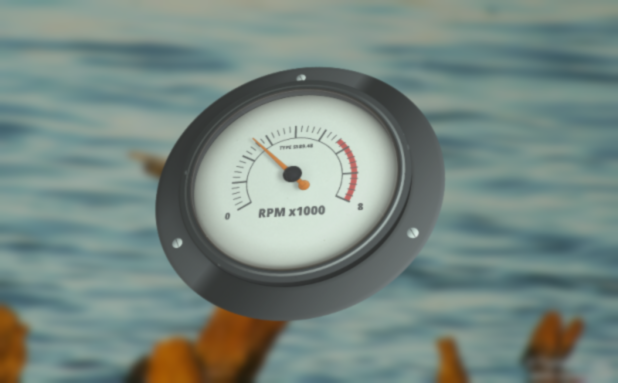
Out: {"value": 2600, "unit": "rpm"}
